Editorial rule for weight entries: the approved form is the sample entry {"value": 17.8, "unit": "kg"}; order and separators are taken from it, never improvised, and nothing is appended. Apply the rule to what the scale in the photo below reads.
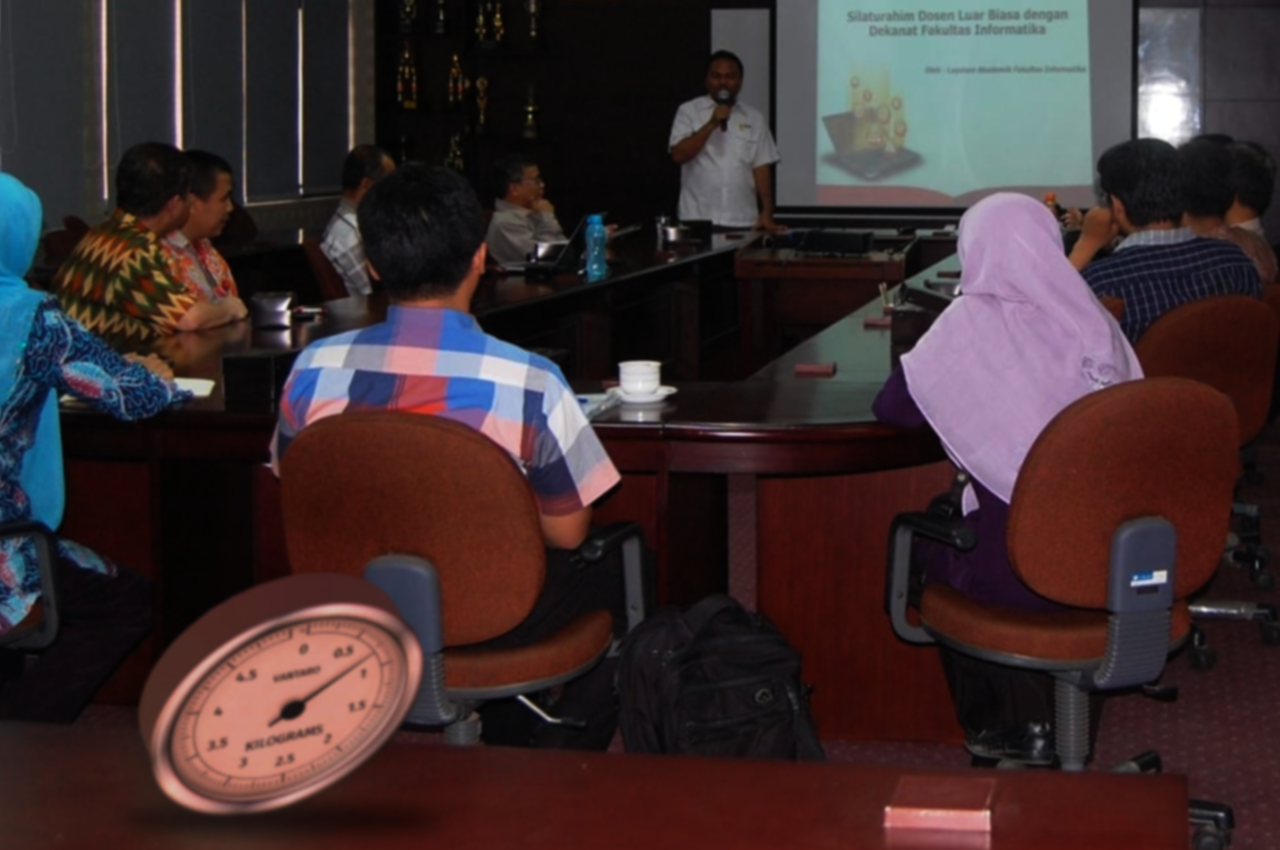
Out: {"value": 0.75, "unit": "kg"}
